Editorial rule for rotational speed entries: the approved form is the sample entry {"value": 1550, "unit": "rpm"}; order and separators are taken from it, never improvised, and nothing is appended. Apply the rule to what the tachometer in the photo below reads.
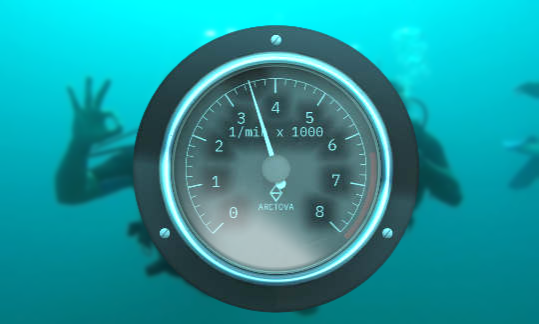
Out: {"value": 3500, "unit": "rpm"}
